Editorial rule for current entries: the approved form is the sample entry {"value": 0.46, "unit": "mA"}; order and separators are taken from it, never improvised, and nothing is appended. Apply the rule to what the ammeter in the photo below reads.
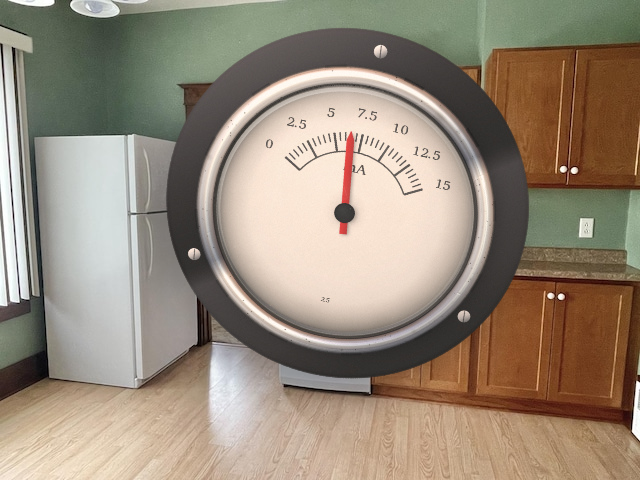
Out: {"value": 6.5, "unit": "mA"}
